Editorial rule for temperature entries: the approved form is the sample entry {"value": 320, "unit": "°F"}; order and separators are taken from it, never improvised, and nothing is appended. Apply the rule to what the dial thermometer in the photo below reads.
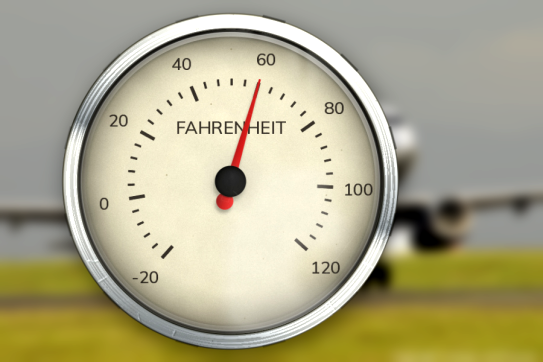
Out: {"value": 60, "unit": "°F"}
